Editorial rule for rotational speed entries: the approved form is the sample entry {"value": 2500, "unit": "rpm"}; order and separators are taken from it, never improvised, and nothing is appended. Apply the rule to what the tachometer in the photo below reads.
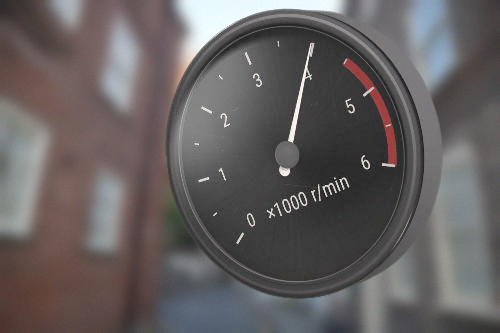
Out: {"value": 4000, "unit": "rpm"}
